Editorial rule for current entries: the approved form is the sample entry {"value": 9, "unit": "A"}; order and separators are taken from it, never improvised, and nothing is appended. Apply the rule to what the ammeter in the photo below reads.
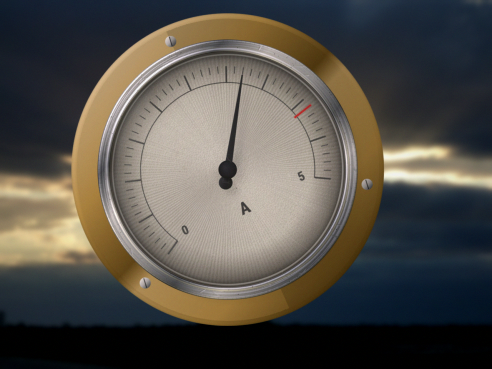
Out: {"value": 3.2, "unit": "A"}
